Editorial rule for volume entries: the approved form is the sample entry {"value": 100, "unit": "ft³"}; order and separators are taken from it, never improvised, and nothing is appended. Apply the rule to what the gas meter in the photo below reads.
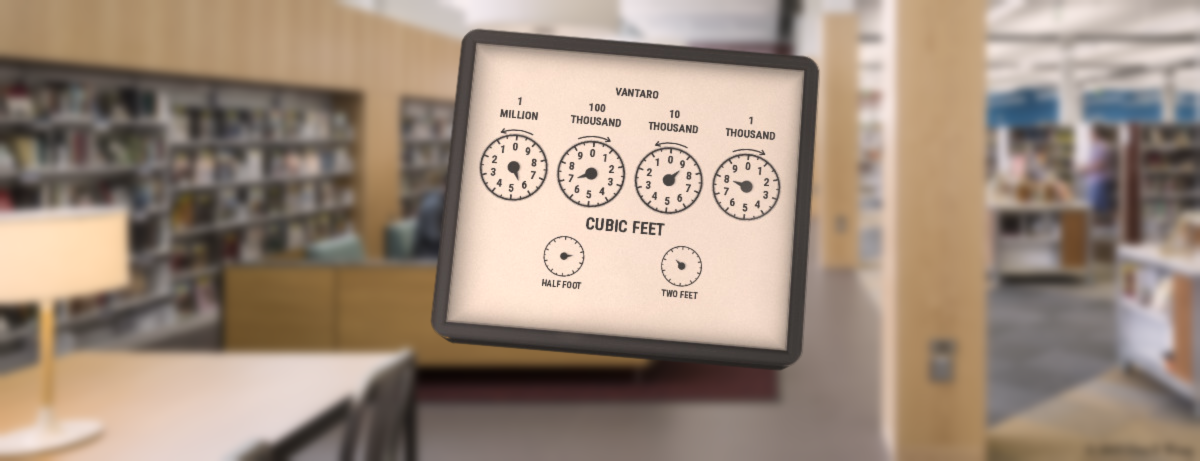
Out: {"value": 568800, "unit": "ft³"}
